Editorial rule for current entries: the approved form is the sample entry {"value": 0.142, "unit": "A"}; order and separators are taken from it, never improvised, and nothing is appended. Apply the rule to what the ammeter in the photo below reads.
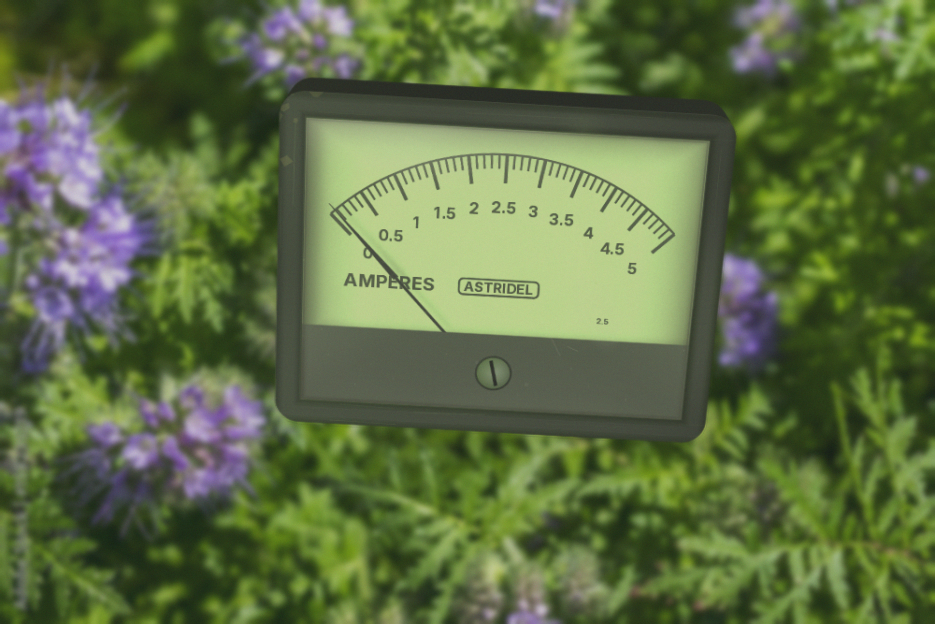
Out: {"value": 0.1, "unit": "A"}
